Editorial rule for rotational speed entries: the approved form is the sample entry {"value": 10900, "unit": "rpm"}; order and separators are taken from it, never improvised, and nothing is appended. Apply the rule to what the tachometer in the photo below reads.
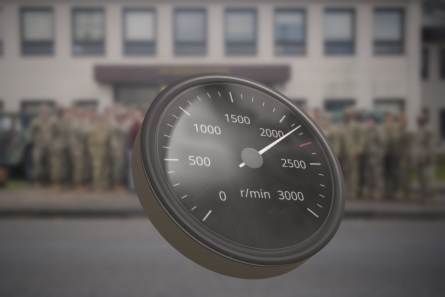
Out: {"value": 2150, "unit": "rpm"}
